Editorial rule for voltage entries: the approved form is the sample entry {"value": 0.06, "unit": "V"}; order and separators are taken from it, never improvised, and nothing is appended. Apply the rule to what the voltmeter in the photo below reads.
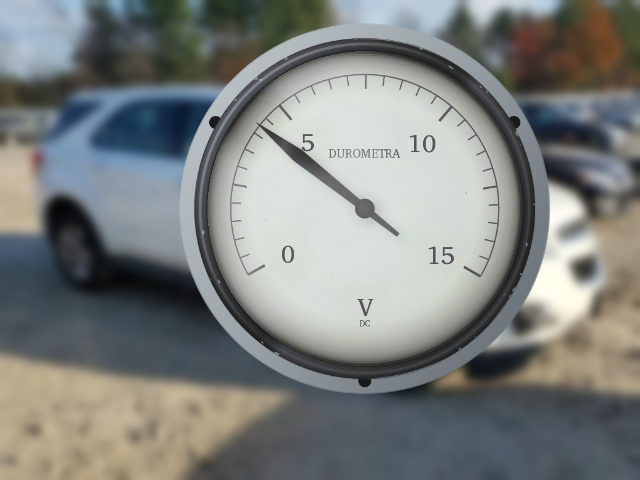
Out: {"value": 4.25, "unit": "V"}
